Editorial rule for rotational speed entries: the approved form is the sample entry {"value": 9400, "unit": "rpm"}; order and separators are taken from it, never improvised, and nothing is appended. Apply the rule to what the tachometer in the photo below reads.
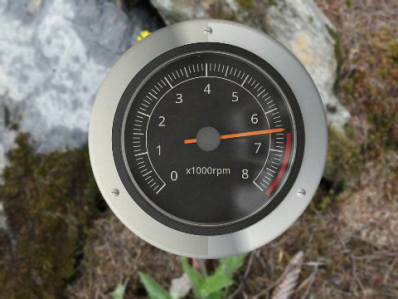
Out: {"value": 6500, "unit": "rpm"}
